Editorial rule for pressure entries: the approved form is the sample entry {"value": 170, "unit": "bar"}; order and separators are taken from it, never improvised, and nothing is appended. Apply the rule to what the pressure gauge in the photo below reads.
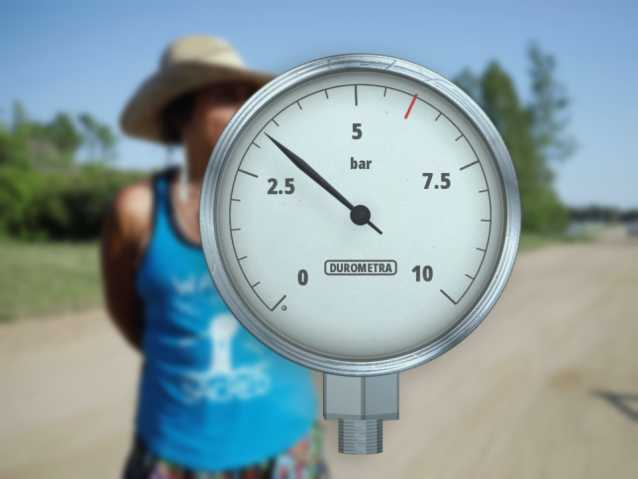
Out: {"value": 3.25, "unit": "bar"}
